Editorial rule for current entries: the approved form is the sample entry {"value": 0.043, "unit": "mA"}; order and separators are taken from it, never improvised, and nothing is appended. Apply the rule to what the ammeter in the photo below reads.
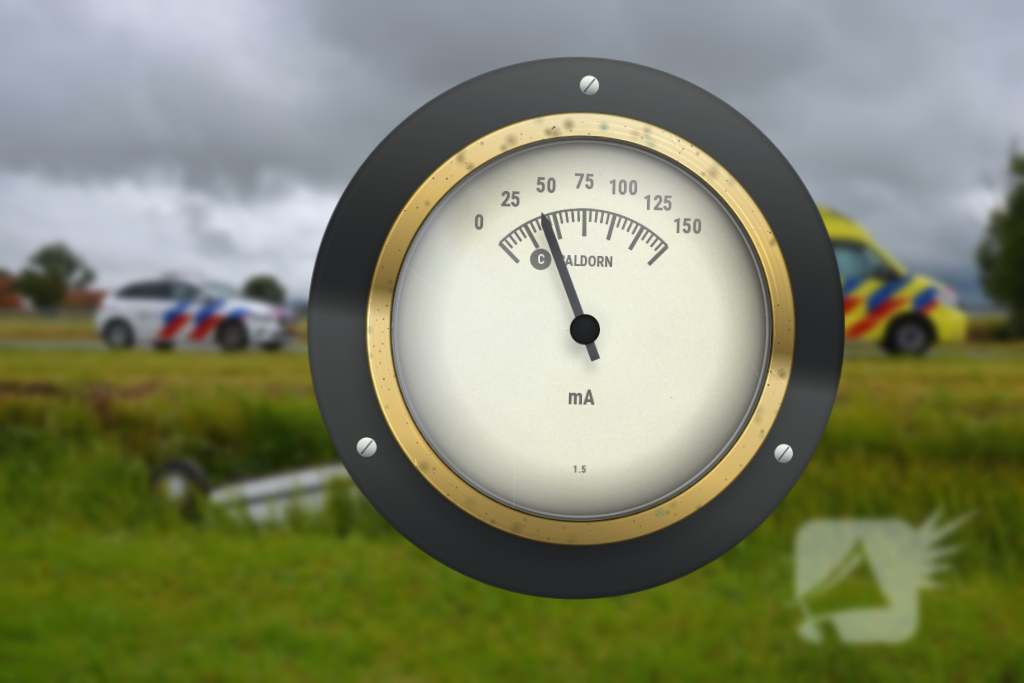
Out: {"value": 40, "unit": "mA"}
